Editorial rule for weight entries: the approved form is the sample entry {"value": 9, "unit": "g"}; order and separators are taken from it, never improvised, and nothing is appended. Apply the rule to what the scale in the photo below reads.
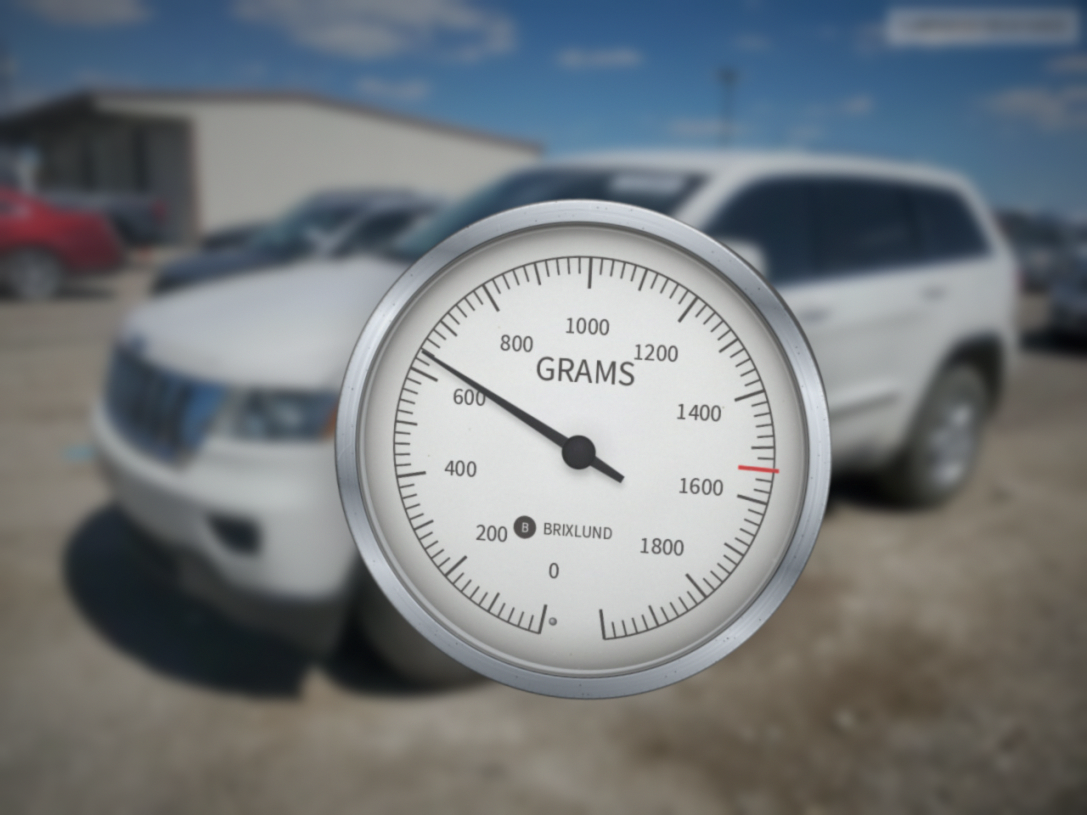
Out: {"value": 640, "unit": "g"}
